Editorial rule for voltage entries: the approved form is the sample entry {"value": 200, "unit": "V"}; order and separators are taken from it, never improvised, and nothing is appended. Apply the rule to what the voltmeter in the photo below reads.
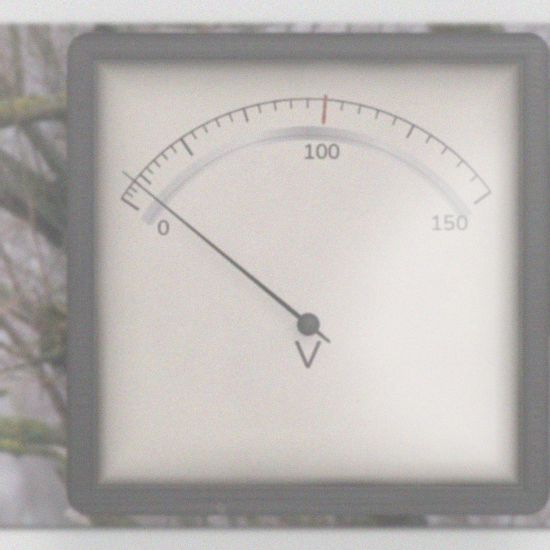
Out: {"value": 20, "unit": "V"}
